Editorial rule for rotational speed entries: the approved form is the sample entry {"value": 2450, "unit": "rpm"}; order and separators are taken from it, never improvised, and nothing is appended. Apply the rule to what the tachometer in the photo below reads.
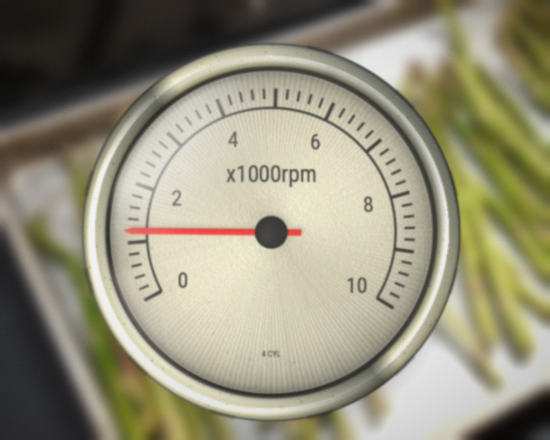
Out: {"value": 1200, "unit": "rpm"}
